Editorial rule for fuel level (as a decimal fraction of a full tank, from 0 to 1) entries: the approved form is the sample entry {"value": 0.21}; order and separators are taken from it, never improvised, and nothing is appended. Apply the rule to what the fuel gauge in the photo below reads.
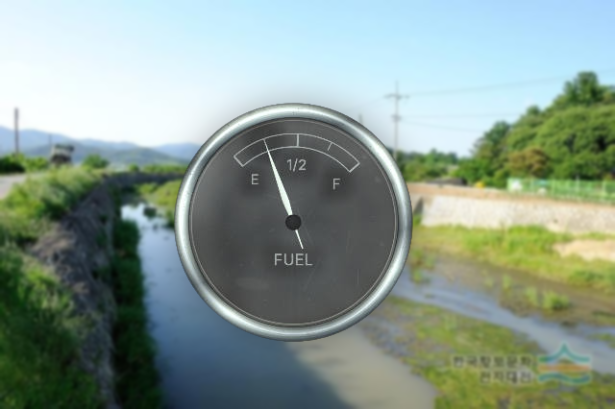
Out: {"value": 0.25}
